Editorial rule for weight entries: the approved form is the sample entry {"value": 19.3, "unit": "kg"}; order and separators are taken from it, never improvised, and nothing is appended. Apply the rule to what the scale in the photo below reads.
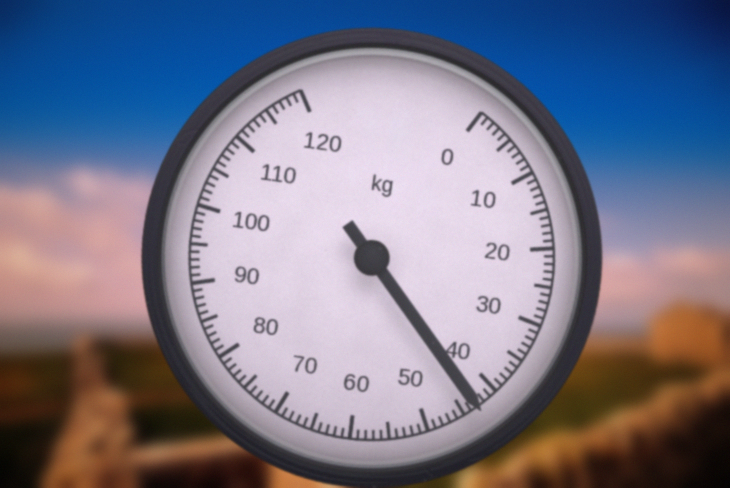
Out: {"value": 43, "unit": "kg"}
